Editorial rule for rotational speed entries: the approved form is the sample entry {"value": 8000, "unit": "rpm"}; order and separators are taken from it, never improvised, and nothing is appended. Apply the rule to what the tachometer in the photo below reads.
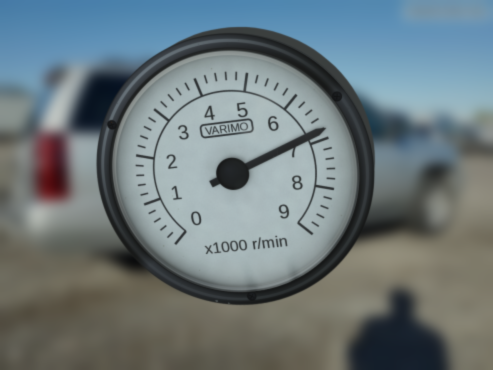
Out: {"value": 6800, "unit": "rpm"}
